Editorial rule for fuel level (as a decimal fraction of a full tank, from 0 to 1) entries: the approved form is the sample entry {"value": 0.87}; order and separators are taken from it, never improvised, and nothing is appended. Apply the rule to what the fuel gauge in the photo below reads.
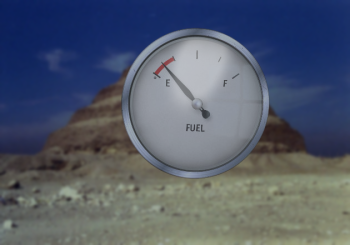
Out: {"value": 0.125}
